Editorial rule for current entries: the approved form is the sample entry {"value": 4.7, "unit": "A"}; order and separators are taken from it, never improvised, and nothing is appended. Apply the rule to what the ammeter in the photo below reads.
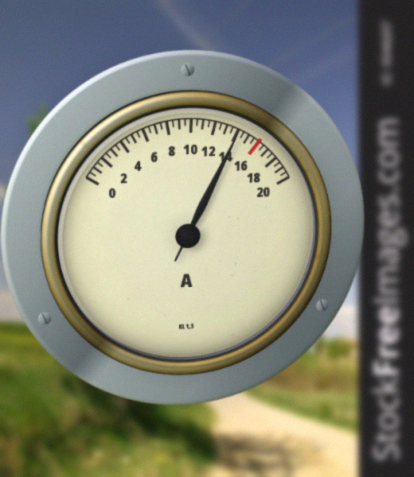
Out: {"value": 14, "unit": "A"}
